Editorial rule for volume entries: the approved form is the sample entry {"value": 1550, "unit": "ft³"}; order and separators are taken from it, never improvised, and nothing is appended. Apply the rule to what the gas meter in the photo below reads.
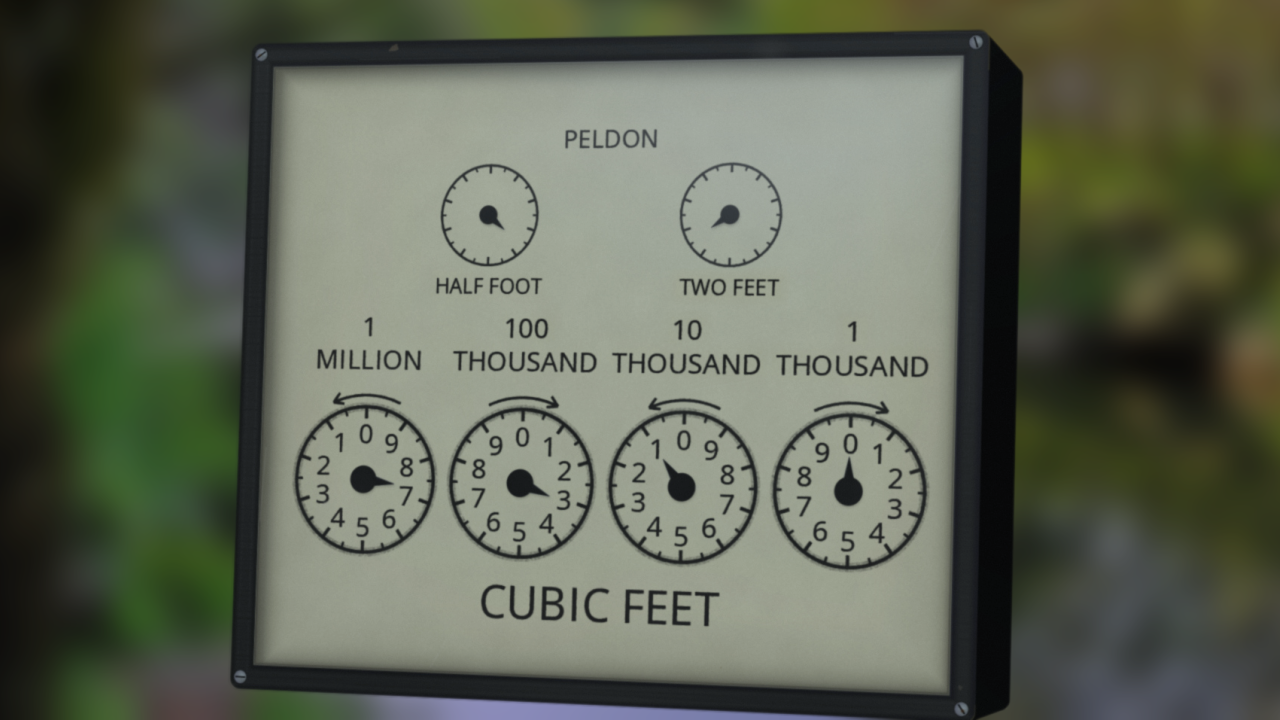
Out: {"value": 731000, "unit": "ft³"}
